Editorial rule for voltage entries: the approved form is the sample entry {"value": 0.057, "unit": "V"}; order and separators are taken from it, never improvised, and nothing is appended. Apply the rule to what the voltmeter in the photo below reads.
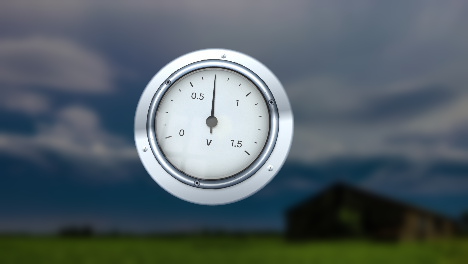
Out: {"value": 0.7, "unit": "V"}
